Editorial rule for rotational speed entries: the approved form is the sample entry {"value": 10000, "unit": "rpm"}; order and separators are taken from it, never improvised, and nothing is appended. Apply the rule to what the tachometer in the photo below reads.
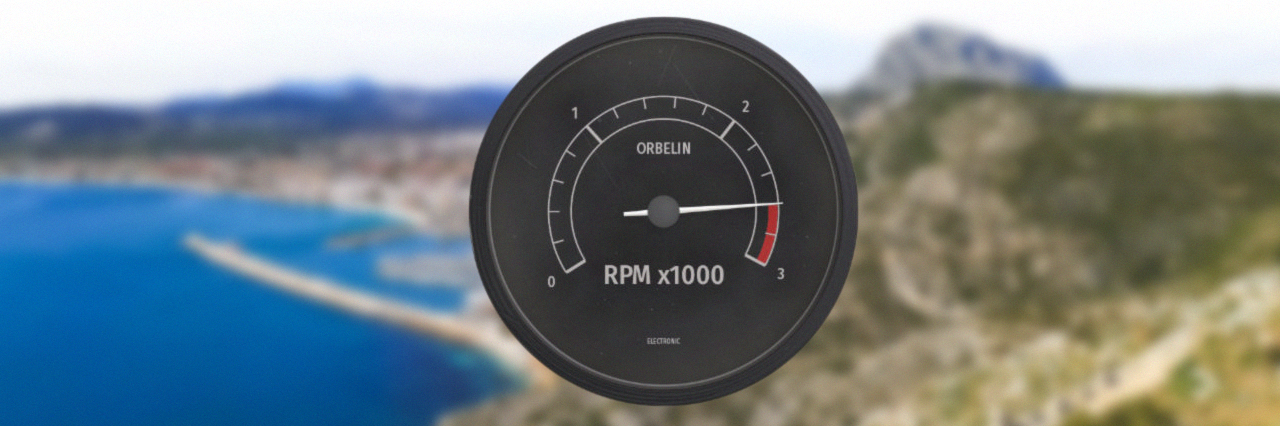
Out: {"value": 2600, "unit": "rpm"}
